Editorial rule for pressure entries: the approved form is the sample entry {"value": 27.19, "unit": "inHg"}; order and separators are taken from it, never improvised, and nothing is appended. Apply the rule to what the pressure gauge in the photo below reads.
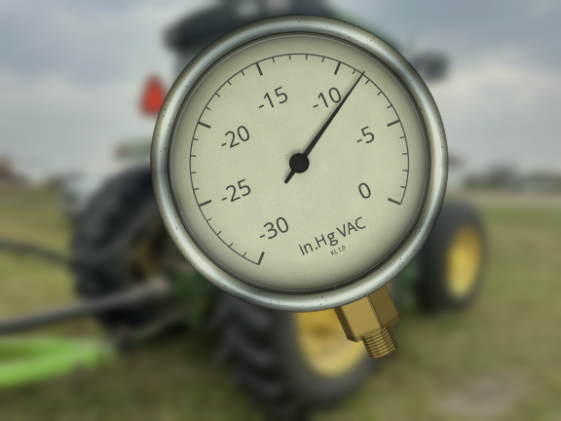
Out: {"value": -8.5, "unit": "inHg"}
